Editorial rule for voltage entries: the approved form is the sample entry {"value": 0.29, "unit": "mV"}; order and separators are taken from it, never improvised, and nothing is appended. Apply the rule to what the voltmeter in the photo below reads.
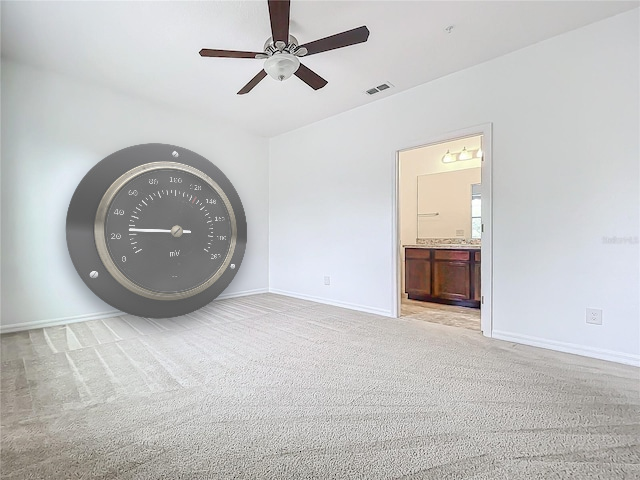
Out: {"value": 25, "unit": "mV"}
